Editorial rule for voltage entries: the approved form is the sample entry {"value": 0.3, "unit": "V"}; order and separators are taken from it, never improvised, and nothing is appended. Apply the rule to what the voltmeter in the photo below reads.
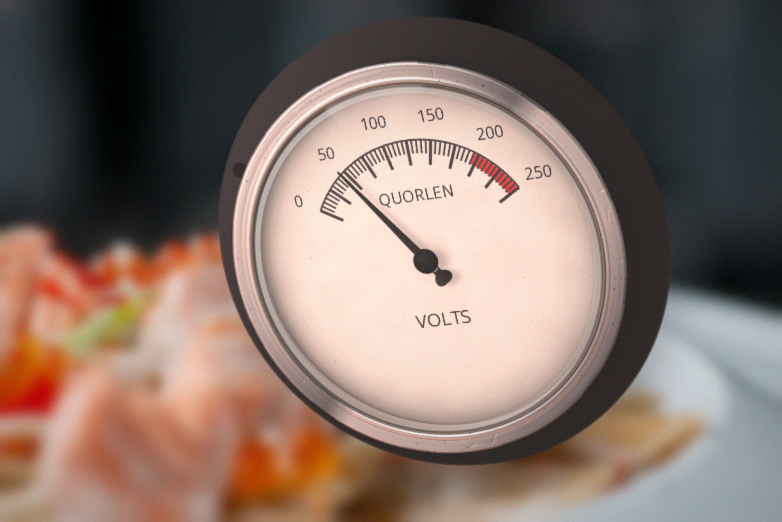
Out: {"value": 50, "unit": "V"}
